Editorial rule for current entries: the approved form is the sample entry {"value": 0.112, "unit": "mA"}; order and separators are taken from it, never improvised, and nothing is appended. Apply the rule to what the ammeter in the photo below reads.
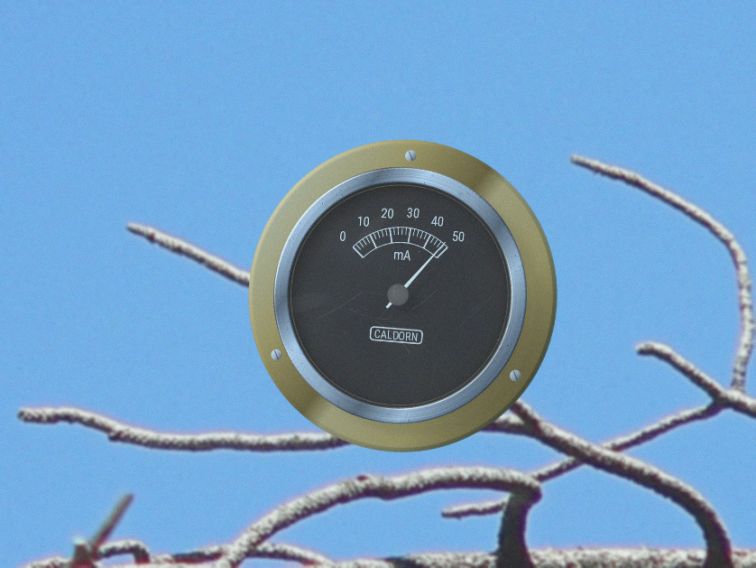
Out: {"value": 48, "unit": "mA"}
